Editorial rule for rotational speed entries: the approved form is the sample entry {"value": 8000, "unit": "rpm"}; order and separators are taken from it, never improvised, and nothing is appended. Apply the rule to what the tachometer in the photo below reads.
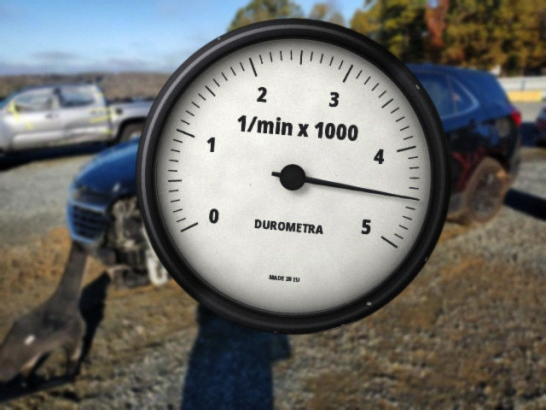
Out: {"value": 4500, "unit": "rpm"}
